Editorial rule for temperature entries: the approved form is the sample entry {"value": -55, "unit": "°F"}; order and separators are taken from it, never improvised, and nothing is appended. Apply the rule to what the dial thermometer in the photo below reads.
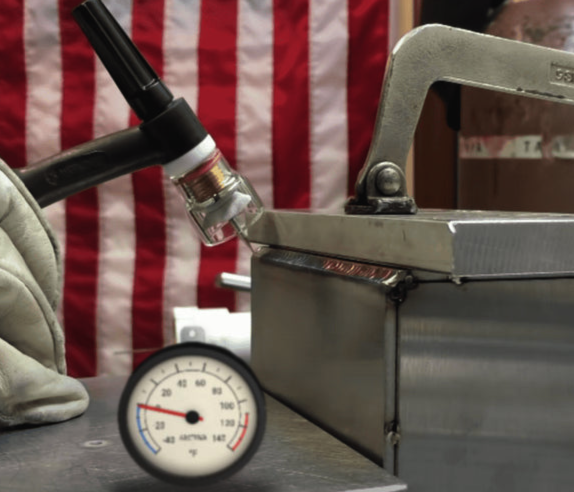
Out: {"value": 0, "unit": "°F"}
